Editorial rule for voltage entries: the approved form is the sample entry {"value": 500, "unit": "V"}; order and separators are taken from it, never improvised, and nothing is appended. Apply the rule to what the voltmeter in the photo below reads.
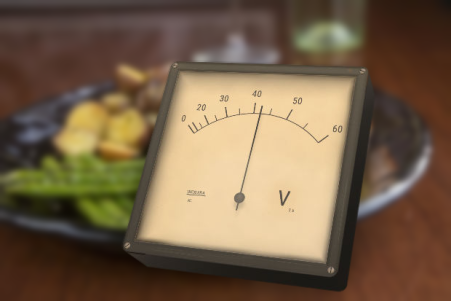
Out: {"value": 42.5, "unit": "V"}
